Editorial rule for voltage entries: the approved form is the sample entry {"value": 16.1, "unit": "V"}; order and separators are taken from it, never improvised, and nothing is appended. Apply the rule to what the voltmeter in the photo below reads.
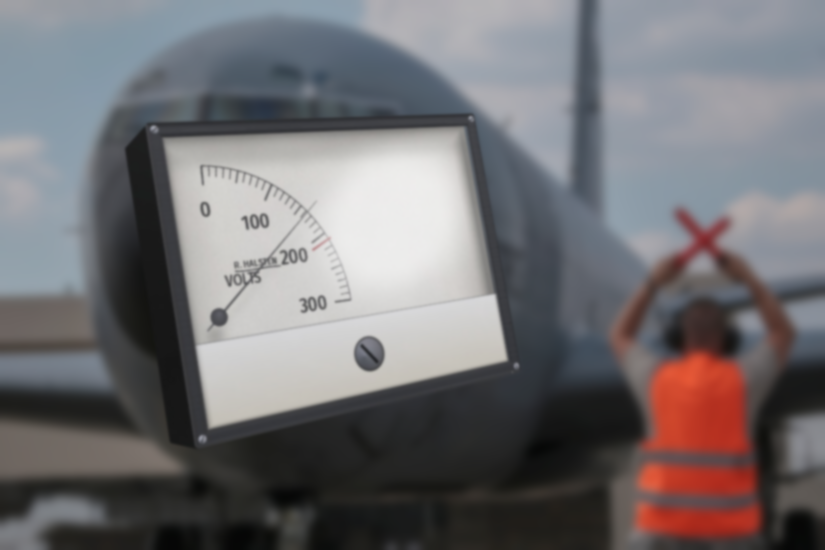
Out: {"value": 160, "unit": "V"}
